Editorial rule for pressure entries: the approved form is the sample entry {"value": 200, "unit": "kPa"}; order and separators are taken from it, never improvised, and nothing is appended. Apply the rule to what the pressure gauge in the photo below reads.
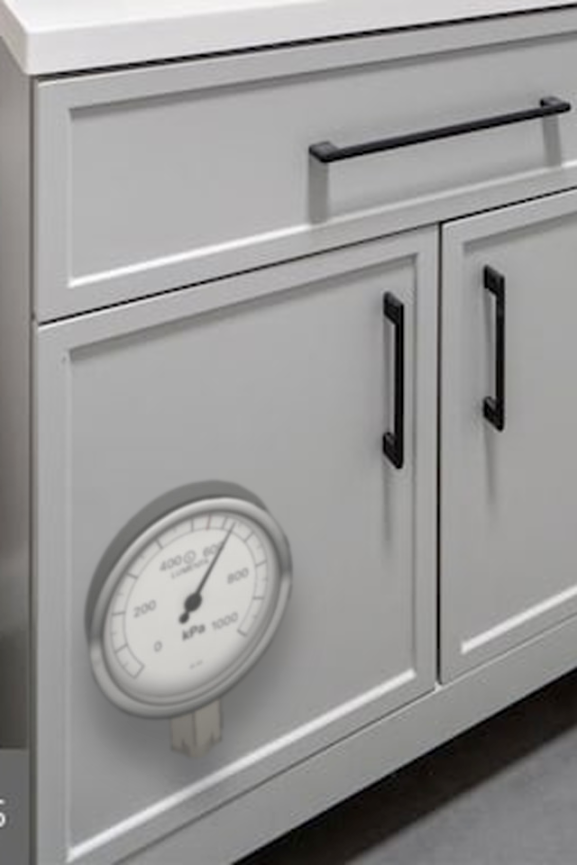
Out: {"value": 625, "unit": "kPa"}
